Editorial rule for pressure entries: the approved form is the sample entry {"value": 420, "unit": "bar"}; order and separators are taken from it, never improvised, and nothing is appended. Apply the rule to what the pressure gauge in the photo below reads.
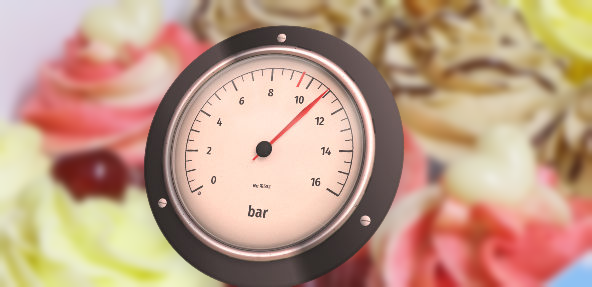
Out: {"value": 11, "unit": "bar"}
